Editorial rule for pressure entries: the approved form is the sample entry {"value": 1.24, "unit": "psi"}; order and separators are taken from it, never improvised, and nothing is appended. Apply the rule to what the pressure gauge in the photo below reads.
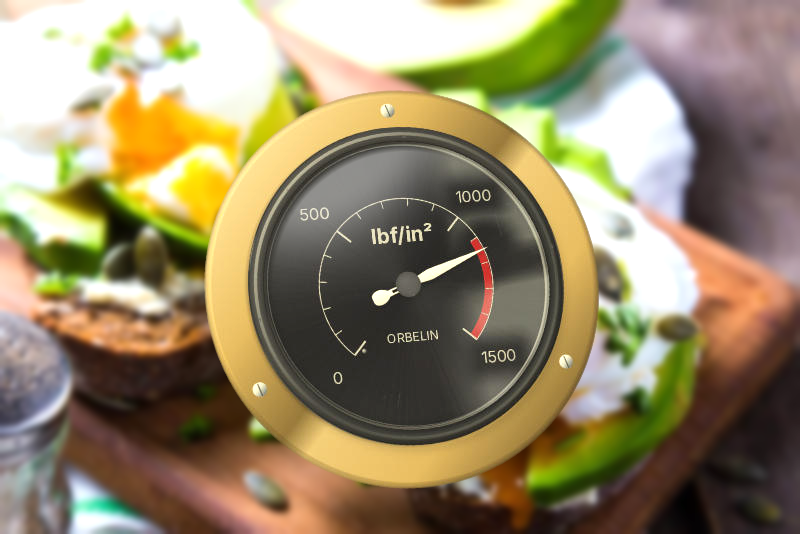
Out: {"value": 1150, "unit": "psi"}
